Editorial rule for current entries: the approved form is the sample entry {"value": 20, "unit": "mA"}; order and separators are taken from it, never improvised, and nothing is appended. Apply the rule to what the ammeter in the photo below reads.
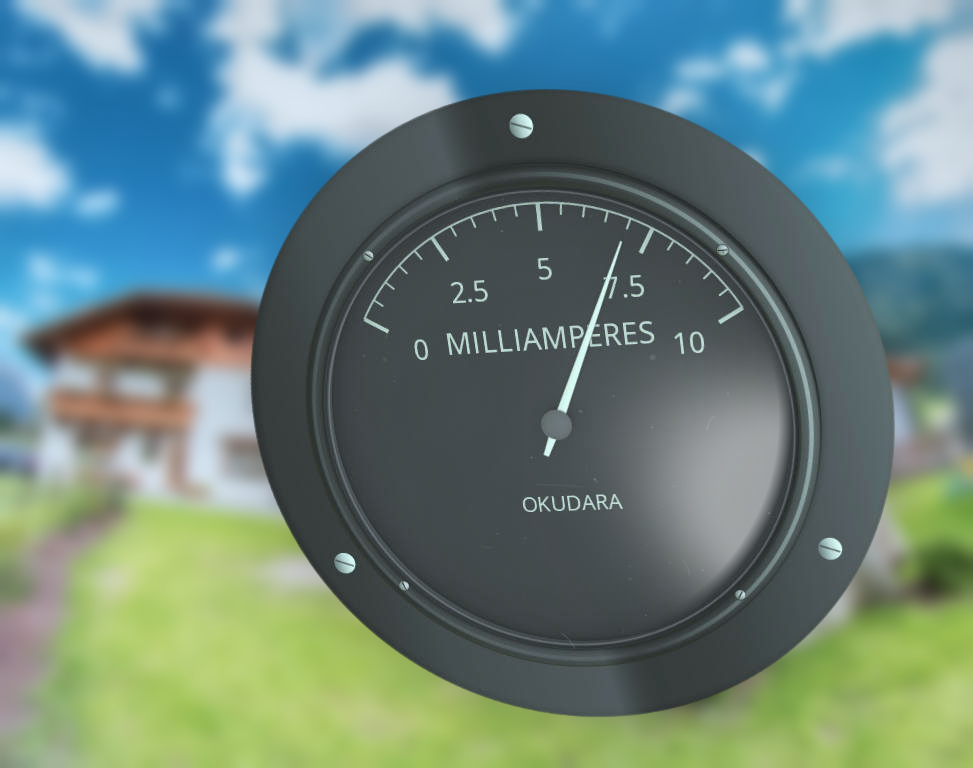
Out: {"value": 7, "unit": "mA"}
